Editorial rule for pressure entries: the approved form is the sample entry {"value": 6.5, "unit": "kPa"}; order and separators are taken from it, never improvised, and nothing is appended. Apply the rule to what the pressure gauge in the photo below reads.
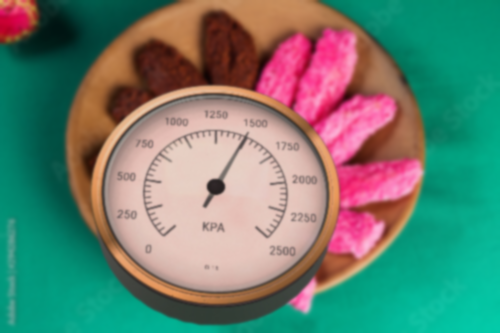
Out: {"value": 1500, "unit": "kPa"}
